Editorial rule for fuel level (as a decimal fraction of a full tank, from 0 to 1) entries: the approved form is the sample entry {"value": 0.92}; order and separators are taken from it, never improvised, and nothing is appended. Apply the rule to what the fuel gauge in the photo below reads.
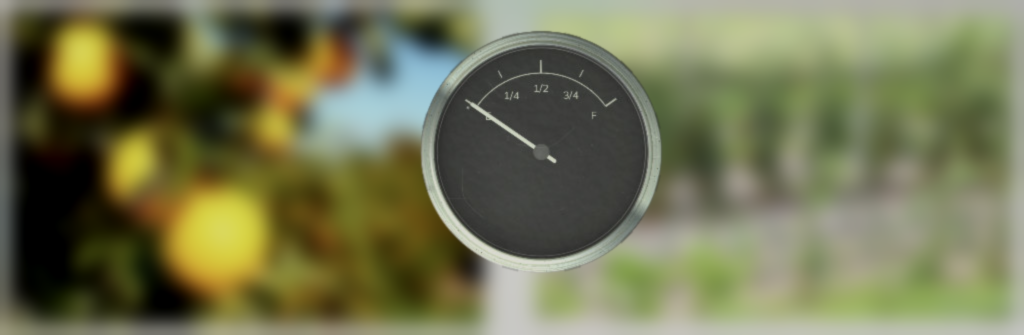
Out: {"value": 0}
